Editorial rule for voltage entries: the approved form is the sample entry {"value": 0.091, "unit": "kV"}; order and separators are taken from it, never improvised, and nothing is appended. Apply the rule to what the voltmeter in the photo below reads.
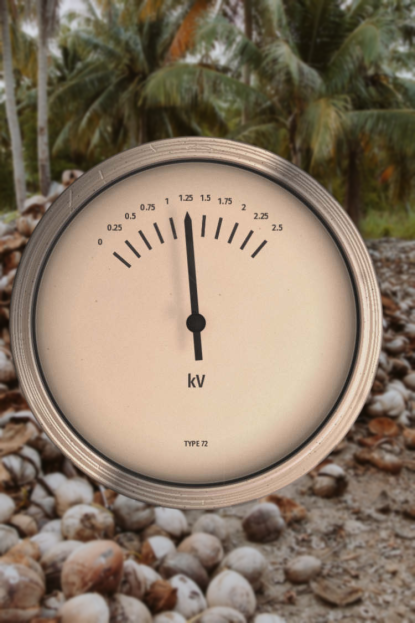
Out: {"value": 1.25, "unit": "kV"}
